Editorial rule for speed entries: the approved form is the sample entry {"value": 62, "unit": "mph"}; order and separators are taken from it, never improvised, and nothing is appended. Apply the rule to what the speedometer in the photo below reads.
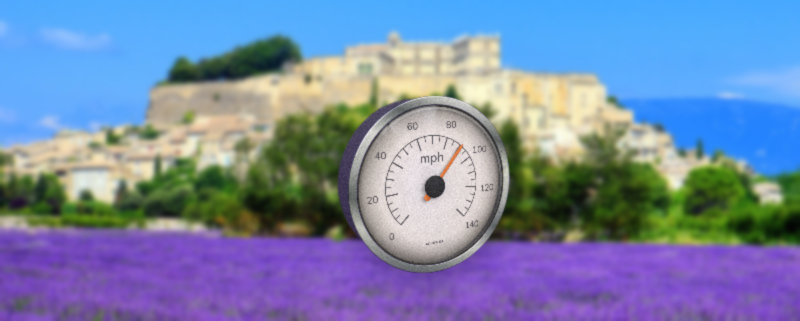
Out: {"value": 90, "unit": "mph"}
